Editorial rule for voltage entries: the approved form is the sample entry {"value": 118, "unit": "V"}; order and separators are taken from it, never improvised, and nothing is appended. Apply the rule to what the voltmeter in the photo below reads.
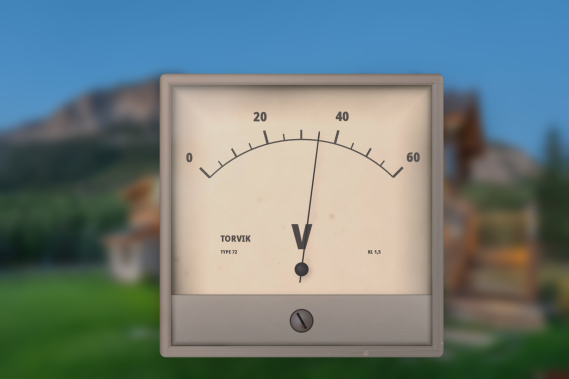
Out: {"value": 35, "unit": "V"}
